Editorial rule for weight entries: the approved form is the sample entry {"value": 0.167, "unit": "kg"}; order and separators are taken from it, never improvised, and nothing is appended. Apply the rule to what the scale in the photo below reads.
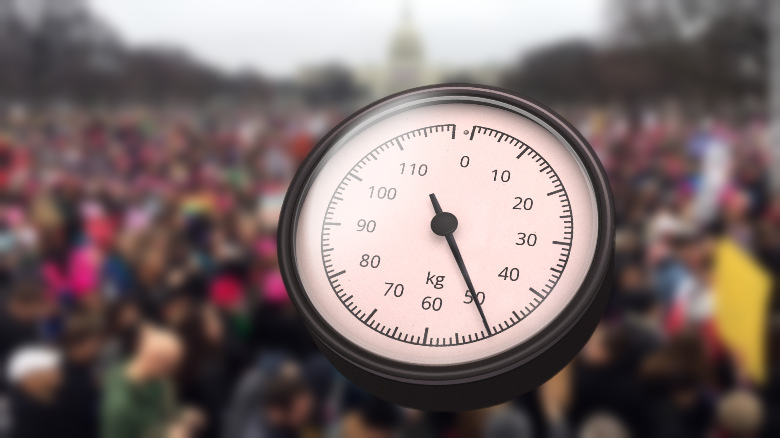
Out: {"value": 50, "unit": "kg"}
